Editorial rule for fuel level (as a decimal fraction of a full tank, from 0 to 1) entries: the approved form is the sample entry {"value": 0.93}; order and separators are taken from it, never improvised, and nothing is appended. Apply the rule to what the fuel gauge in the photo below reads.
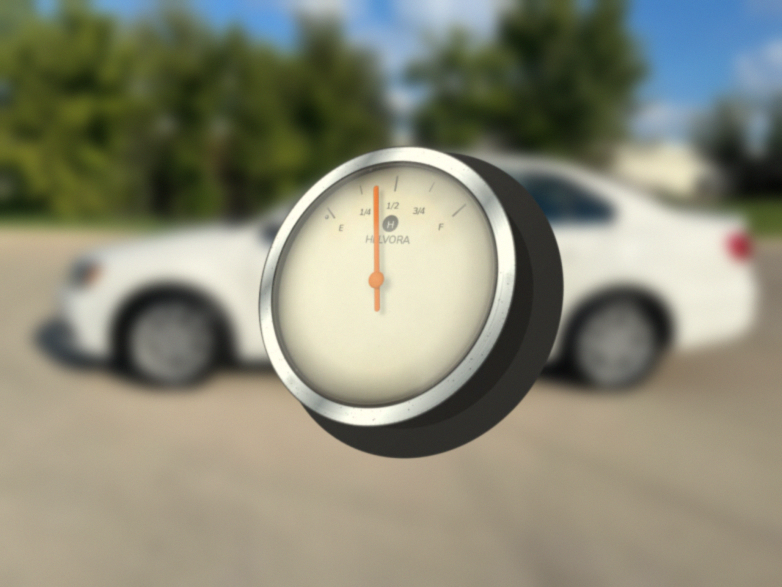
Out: {"value": 0.375}
